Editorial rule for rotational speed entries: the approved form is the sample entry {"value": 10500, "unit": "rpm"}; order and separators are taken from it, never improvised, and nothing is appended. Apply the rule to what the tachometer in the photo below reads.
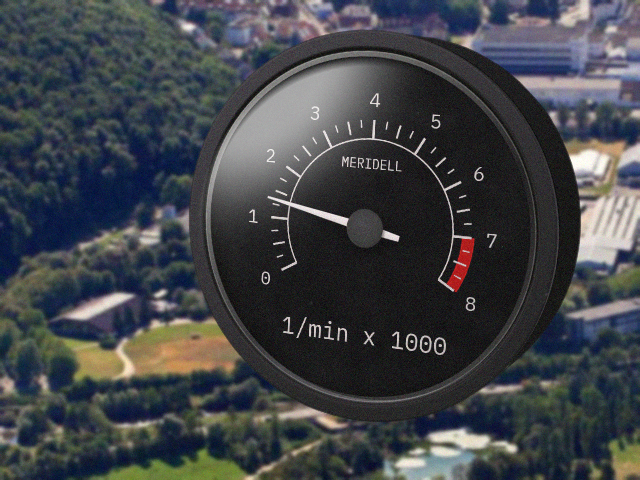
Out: {"value": 1375, "unit": "rpm"}
